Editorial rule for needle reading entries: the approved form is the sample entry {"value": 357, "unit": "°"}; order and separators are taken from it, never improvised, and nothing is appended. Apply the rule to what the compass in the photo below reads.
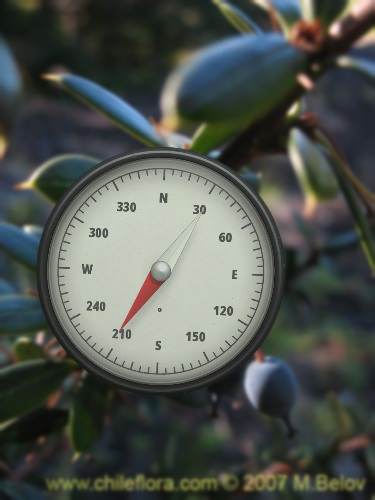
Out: {"value": 212.5, "unit": "°"}
